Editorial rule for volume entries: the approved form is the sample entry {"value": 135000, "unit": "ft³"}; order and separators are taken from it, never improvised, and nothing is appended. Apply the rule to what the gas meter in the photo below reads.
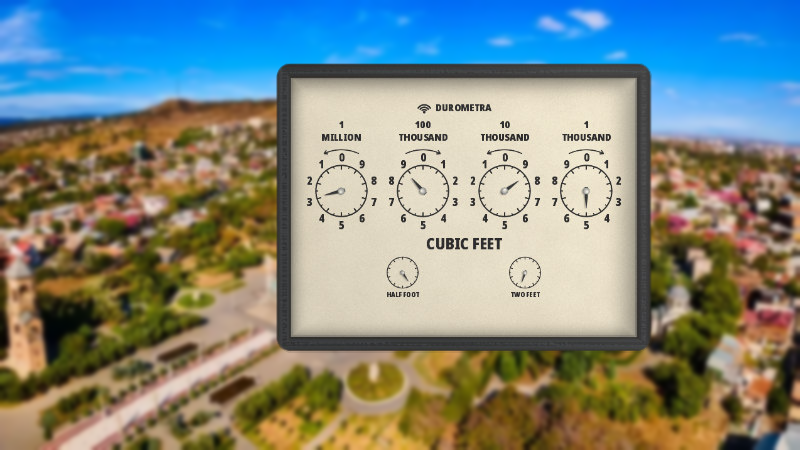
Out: {"value": 288500, "unit": "ft³"}
